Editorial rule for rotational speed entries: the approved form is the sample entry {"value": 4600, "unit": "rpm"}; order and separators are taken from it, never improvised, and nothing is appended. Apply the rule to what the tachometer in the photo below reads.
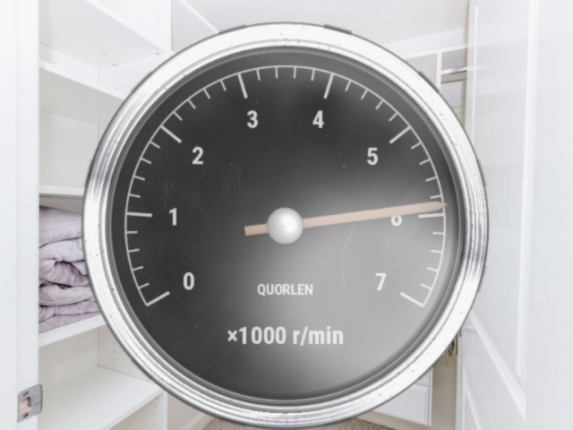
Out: {"value": 5900, "unit": "rpm"}
